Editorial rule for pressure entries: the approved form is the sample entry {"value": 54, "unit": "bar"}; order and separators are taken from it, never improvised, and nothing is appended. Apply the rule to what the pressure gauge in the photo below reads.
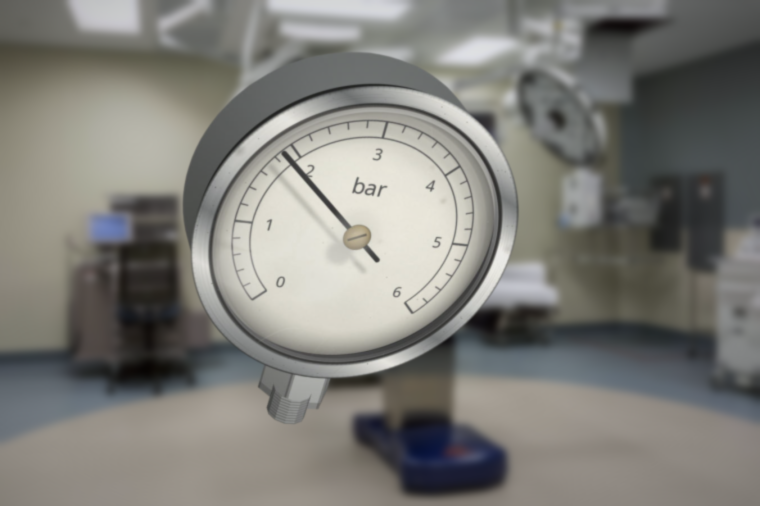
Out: {"value": 1.9, "unit": "bar"}
